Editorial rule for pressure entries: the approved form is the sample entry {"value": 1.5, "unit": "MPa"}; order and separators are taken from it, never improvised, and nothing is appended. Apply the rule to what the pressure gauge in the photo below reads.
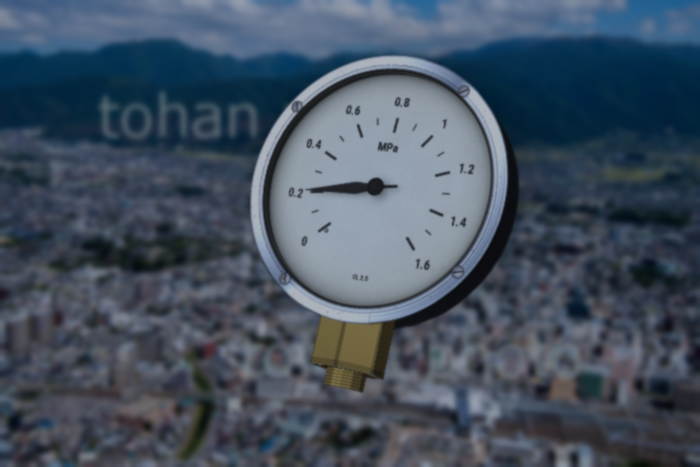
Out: {"value": 0.2, "unit": "MPa"}
